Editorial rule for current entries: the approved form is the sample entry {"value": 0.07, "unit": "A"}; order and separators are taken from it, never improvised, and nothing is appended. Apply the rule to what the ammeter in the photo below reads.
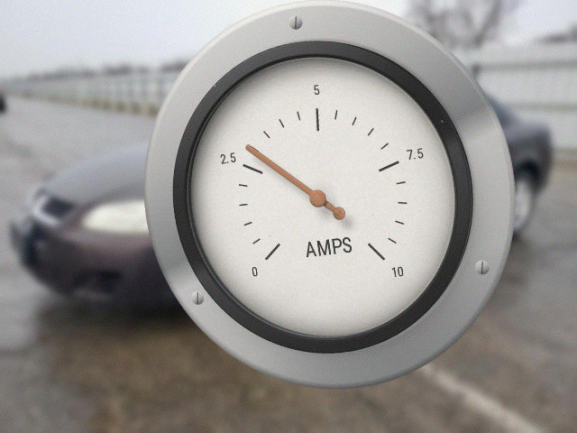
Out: {"value": 3, "unit": "A"}
